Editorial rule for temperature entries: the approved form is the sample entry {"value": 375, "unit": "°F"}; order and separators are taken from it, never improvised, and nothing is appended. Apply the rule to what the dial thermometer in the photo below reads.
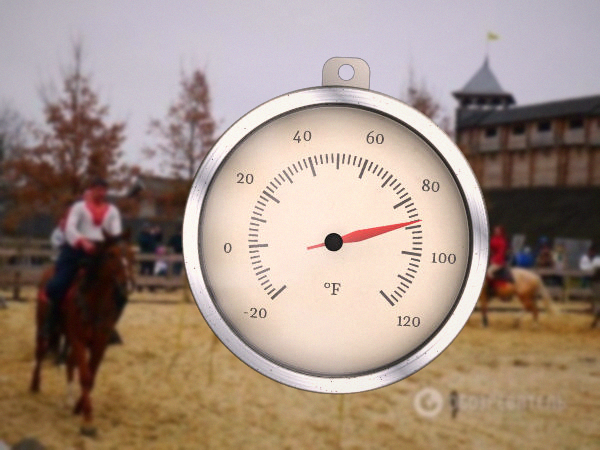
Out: {"value": 88, "unit": "°F"}
